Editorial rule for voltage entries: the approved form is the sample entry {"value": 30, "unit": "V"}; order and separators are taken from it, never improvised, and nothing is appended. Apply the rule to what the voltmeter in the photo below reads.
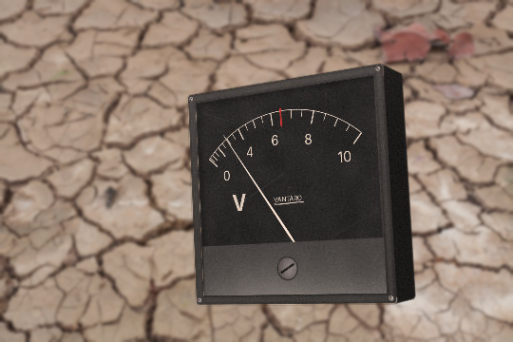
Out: {"value": 3, "unit": "V"}
